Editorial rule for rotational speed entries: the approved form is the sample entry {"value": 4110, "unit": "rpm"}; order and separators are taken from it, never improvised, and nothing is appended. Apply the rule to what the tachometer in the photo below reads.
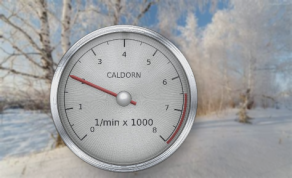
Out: {"value": 2000, "unit": "rpm"}
